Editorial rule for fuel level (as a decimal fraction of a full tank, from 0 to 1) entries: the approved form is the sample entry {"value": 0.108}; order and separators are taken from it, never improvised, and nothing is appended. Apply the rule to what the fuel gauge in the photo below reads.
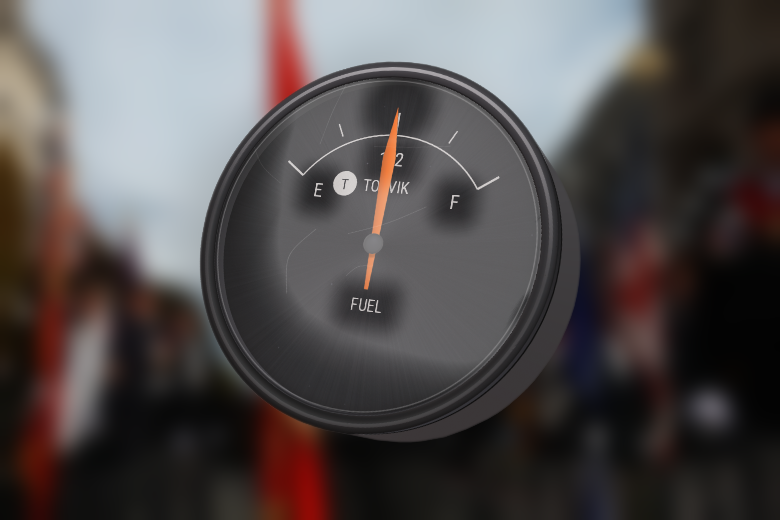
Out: {"value": 0.5}
